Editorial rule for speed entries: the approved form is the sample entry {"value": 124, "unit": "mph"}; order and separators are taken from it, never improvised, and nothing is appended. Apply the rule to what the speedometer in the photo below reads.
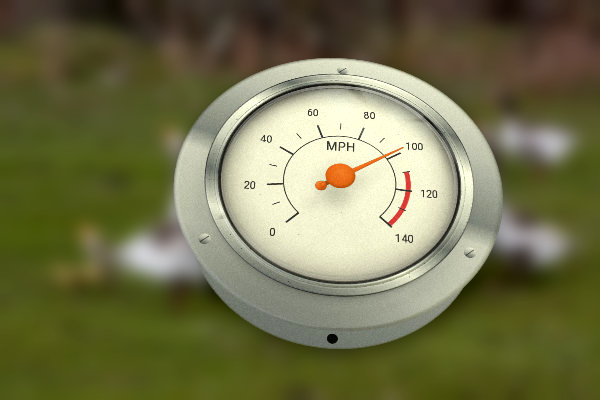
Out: {"value": 100, "unit": "mph"}
